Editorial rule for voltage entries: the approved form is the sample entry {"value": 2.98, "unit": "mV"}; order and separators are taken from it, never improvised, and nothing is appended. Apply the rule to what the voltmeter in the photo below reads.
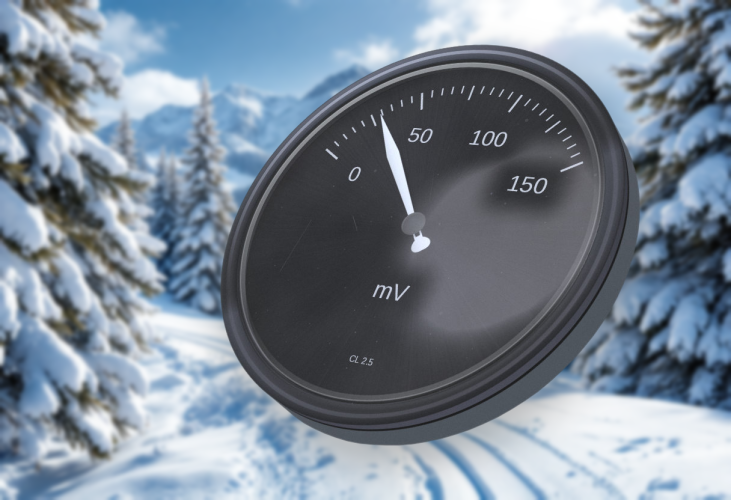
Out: {"value": 30, "unit": "mV"}
